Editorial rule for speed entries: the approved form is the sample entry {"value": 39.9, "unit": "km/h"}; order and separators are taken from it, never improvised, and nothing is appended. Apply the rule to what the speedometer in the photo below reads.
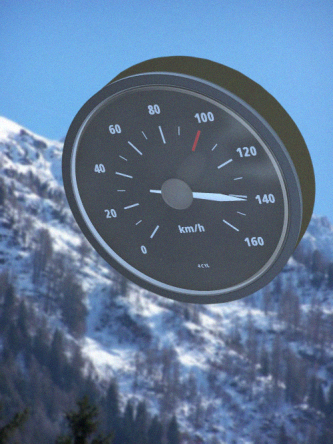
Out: {"value": 140, "unit": "km/h"}
